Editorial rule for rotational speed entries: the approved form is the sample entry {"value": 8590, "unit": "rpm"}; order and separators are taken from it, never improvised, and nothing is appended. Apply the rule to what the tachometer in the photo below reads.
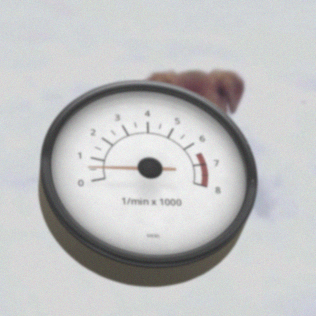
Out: {"value": 500, "unit": "rpm"}
